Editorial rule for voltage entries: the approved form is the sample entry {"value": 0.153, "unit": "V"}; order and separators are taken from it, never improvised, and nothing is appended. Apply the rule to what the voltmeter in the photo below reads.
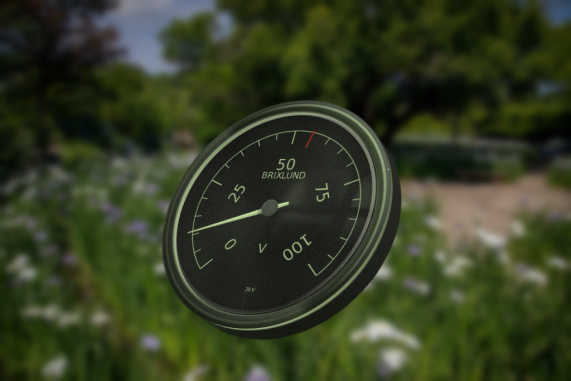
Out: {"value": 10, "unit": "V"}
